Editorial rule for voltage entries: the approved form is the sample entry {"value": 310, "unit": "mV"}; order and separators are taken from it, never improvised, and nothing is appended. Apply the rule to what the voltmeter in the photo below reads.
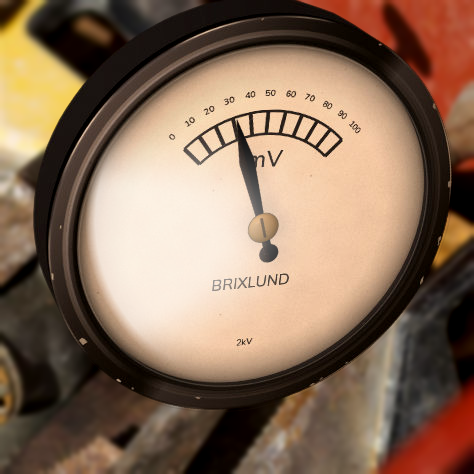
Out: {"value": 30, "unit": "mV"}
